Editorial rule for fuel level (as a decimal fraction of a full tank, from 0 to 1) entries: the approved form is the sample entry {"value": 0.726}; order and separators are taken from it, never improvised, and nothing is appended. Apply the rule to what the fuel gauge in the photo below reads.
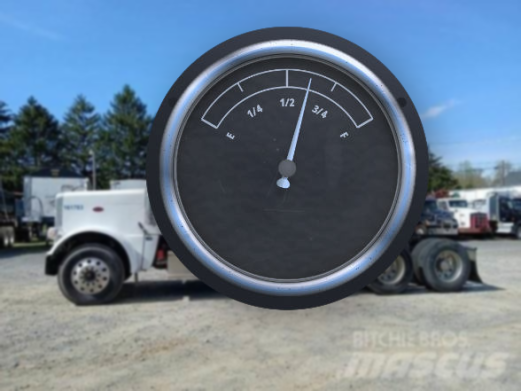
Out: {"value": 0.625}
